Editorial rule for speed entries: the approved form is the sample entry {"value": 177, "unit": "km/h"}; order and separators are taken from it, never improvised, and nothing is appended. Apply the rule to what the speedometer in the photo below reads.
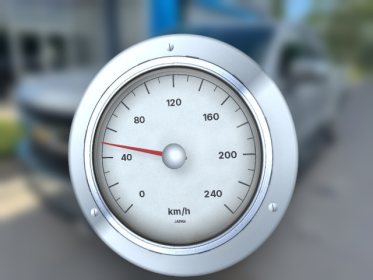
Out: {"value": 50, "unit": "km/h"}
